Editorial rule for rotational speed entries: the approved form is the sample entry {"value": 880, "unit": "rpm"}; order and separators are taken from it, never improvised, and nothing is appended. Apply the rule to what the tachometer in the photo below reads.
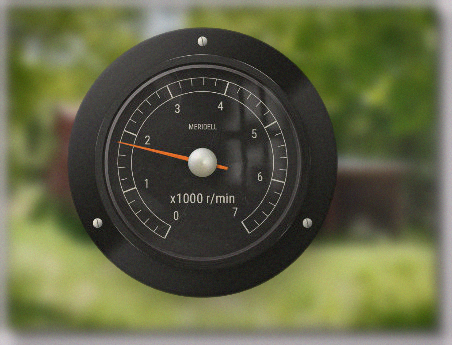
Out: {"value": 1800, "unit": "rpm"}
